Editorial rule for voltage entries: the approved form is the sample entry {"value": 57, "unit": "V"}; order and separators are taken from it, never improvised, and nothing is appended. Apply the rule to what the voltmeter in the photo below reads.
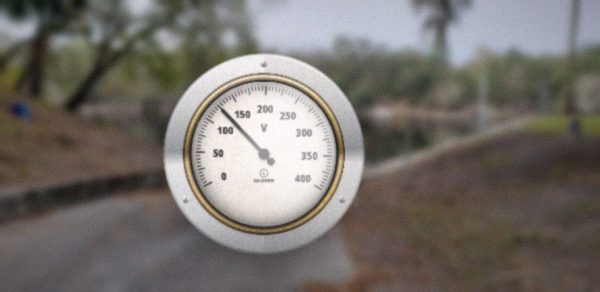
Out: {"value": 125, "unit": "V"}
